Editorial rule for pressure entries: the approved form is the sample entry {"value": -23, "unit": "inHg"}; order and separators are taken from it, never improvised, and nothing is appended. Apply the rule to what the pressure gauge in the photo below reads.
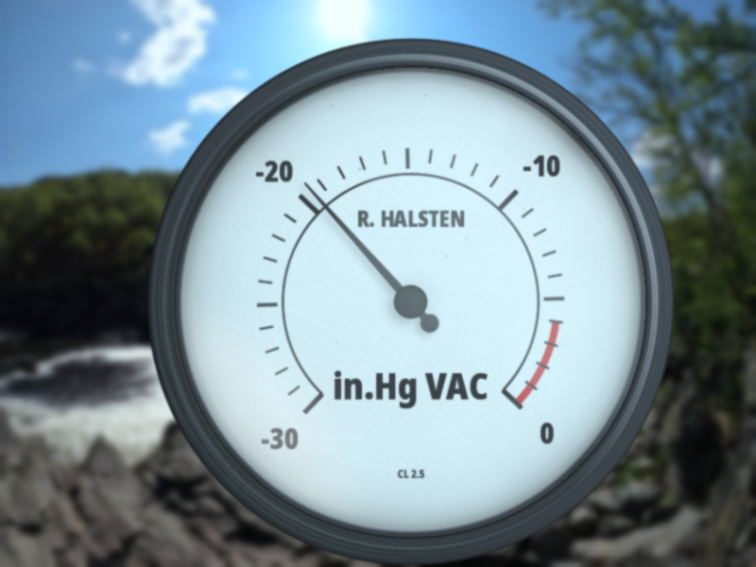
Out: {"value": -19.5, "unit": "inHg"}
